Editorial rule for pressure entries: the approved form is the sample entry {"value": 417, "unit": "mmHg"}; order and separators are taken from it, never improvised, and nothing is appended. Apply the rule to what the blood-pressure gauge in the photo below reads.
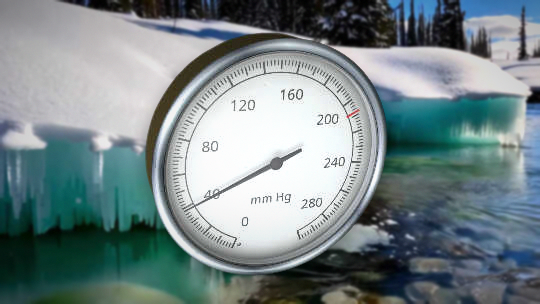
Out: {"value": 40, "unit": "mmHg"}
